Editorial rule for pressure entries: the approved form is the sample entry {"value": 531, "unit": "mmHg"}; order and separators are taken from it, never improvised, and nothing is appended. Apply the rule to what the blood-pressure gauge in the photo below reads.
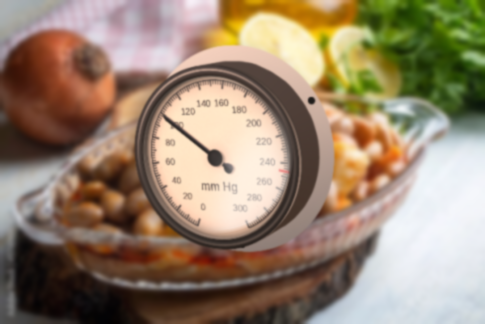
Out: {"value": 100, "unit": "mmHg"}
